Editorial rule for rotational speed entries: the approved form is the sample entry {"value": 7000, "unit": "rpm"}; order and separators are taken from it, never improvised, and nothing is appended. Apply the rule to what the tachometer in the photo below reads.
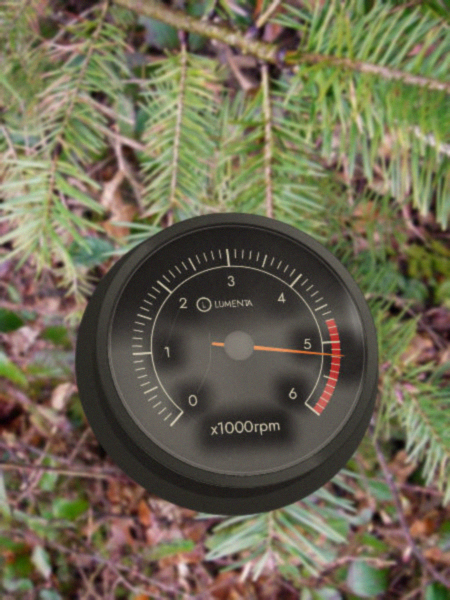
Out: {"value": 5200, "unit": "rpm"}
